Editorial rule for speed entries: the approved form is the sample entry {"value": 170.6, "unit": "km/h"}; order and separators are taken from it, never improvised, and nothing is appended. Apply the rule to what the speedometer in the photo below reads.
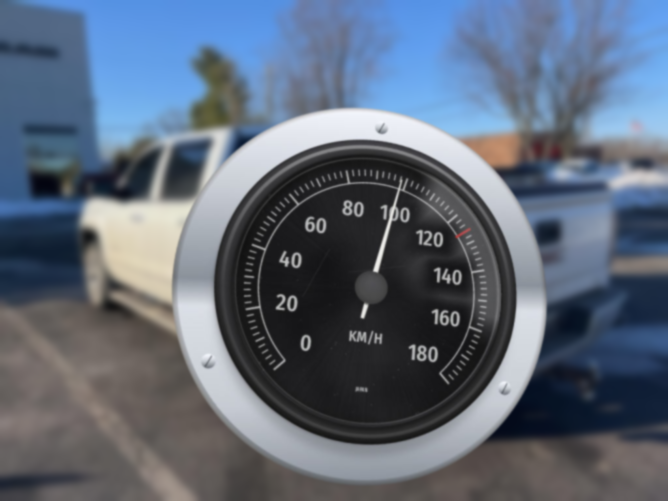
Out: {"value": 98, "unit": "km/h"}
